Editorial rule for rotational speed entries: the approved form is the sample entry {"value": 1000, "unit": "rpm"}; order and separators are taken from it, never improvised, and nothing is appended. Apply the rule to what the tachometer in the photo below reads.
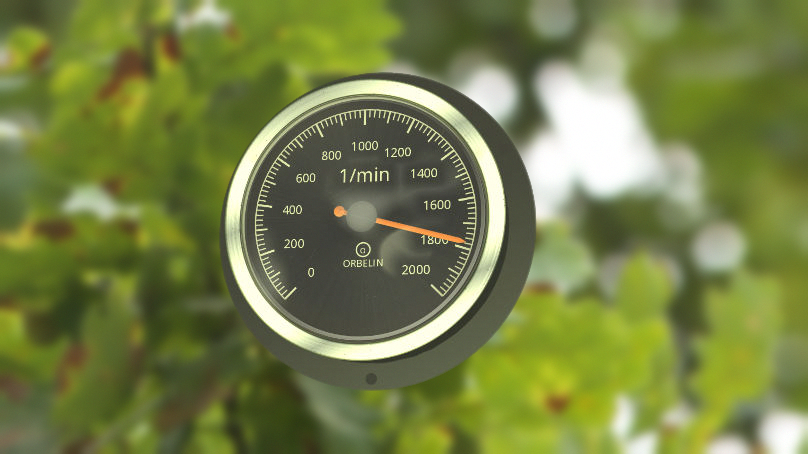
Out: {"value": 1780, "unit": "rpm"}
